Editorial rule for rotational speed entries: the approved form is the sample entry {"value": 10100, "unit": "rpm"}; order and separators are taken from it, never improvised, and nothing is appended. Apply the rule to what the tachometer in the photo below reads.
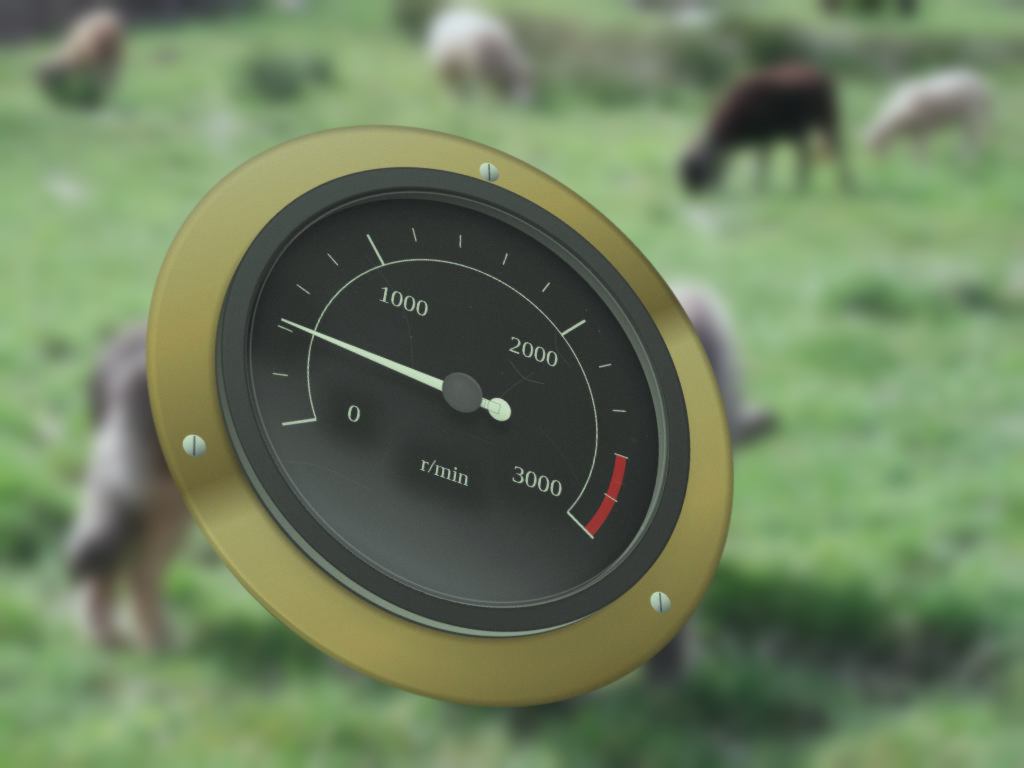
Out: {"value": 400, "unit": "rpm"}
